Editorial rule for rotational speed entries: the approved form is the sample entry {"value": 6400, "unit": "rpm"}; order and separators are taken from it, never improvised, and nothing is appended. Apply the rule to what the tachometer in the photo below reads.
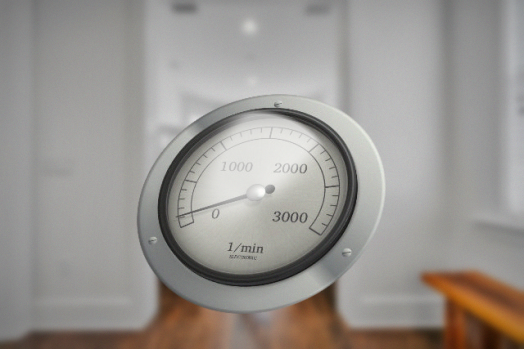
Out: {"value": 100, "unit": "rpm"}
